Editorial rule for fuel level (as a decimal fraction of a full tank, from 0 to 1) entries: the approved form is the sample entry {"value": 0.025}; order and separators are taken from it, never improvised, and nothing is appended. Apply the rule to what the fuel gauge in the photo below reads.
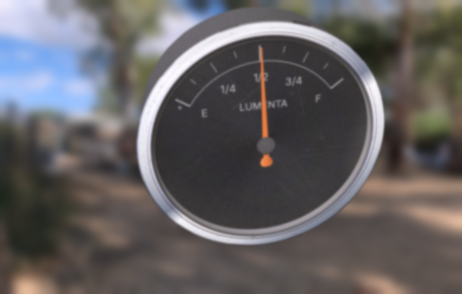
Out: {"value": 0.5}
